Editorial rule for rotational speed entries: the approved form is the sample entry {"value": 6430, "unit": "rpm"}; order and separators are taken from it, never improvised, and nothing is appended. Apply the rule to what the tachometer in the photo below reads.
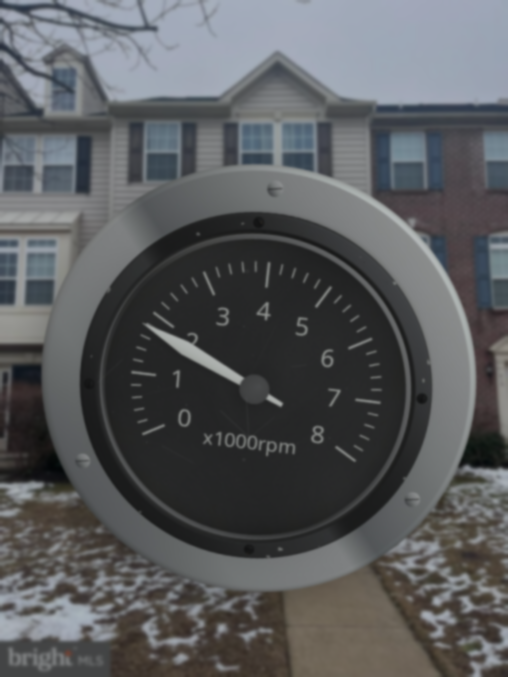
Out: {"value": 1800, "unit": "rpm"}
